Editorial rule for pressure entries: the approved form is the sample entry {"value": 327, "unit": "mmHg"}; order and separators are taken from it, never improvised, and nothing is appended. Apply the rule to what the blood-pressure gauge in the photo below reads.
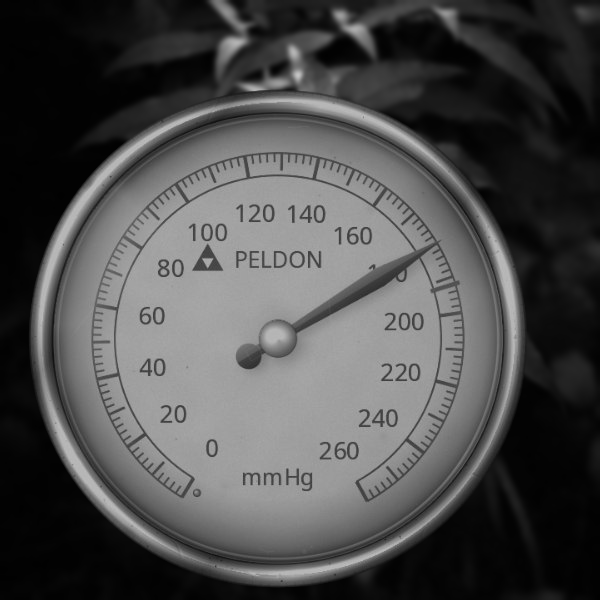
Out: {"value": 180, "unit": "mmHg"}
